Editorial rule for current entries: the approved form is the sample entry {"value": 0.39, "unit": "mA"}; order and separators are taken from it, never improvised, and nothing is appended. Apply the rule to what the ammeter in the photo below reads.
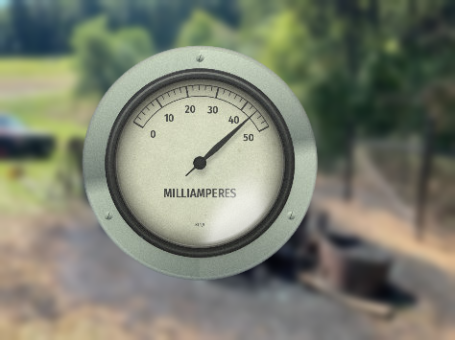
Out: {"value": 44, "unit": "mA"}
